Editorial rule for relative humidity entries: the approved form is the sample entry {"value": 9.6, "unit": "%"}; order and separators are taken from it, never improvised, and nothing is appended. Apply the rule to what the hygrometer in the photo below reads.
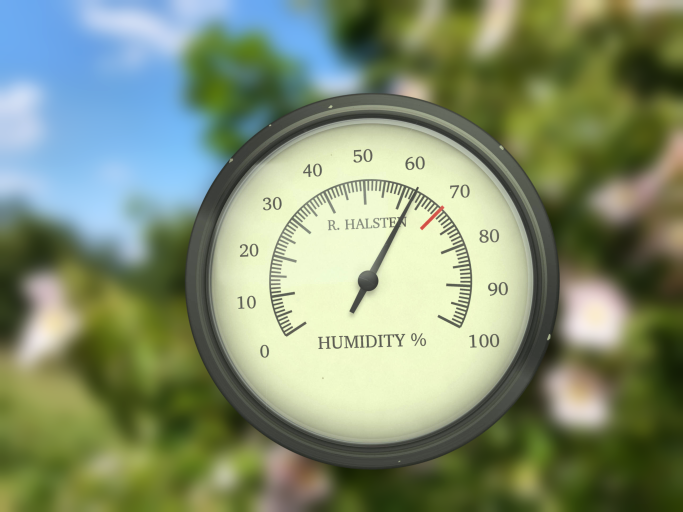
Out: {"value": 63, "unit": "%"}
